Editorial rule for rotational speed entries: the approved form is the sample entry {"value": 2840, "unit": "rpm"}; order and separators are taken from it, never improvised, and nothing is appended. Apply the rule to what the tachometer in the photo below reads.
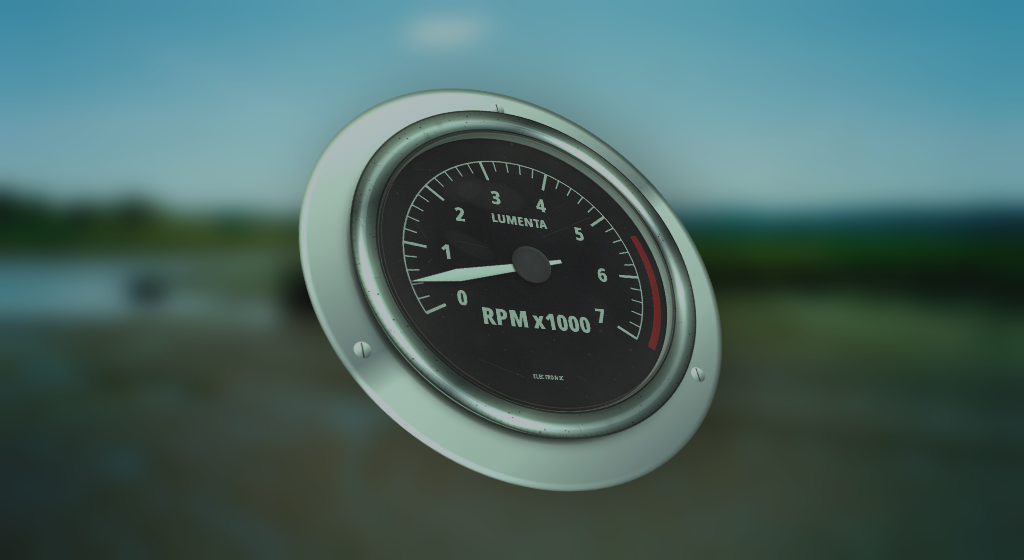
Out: {"value": 400, "unit": "rpm"}
